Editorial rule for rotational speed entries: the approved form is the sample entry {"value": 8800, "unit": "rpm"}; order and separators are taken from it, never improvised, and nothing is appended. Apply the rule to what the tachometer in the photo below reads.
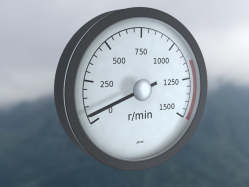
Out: {"value": 50, "unit": "rpm"}
